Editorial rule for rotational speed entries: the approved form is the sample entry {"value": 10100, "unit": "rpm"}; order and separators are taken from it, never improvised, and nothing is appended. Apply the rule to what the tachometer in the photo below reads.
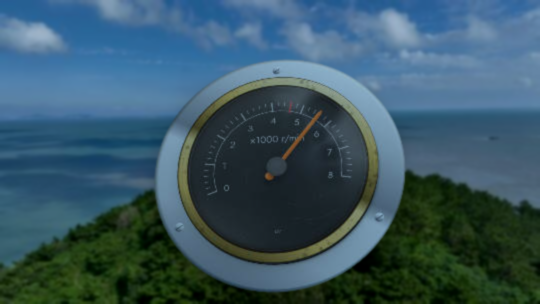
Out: {"value": 5600, "unit": "rpm"}
